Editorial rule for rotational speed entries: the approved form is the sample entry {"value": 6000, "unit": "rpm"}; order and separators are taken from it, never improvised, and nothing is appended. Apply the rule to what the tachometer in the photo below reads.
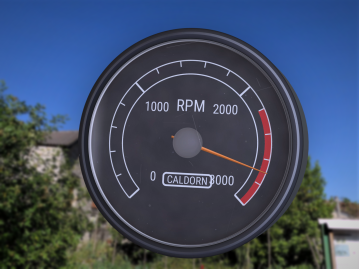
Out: {"value": 2700, "unit": "rpm"}
